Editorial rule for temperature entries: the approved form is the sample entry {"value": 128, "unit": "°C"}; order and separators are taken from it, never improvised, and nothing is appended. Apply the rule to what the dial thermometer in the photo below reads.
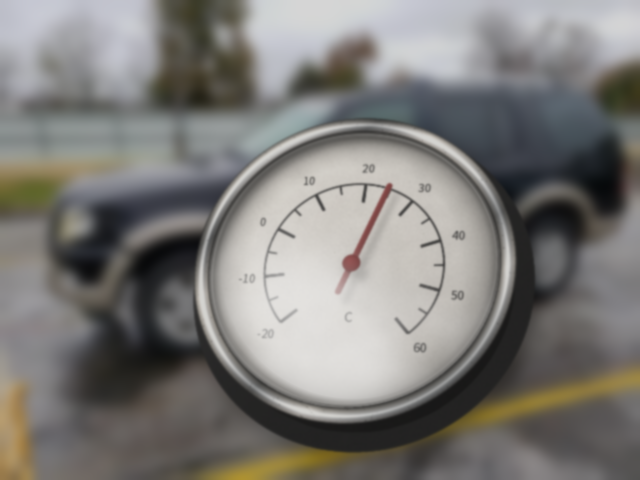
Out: {"value": 25, "unit": "°C"}
